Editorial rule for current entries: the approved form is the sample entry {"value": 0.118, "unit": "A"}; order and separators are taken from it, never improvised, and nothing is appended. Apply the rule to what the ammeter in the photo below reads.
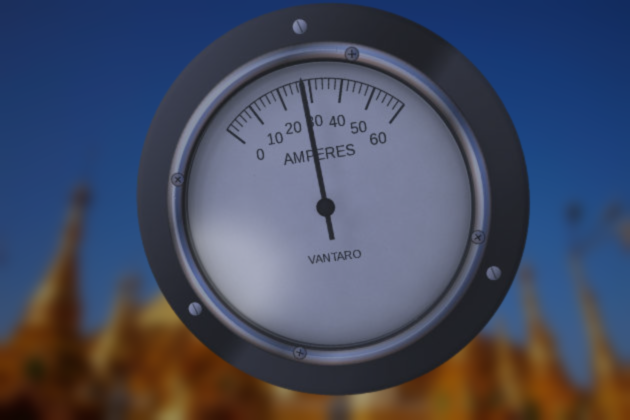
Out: {"value": 28, "unit": "A"}
